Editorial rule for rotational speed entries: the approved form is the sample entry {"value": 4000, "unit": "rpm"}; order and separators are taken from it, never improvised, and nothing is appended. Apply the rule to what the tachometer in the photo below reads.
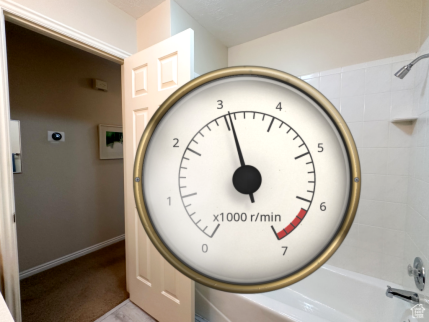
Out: {"value": 3100, "unit": "rpm"}
